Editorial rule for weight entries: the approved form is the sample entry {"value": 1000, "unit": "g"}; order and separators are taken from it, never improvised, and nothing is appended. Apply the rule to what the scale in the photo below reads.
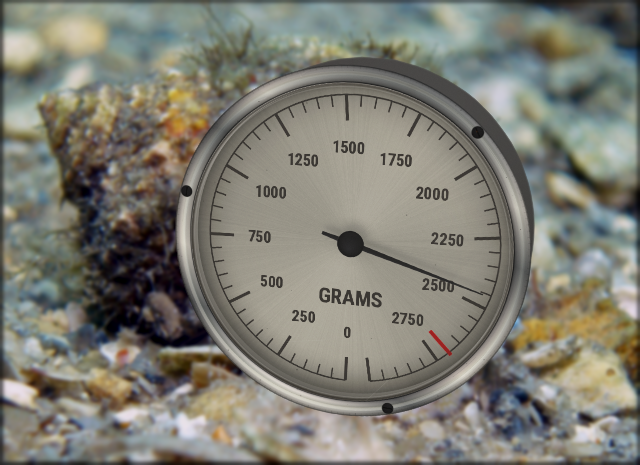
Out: {"value": 2450, "unit": "g"}
